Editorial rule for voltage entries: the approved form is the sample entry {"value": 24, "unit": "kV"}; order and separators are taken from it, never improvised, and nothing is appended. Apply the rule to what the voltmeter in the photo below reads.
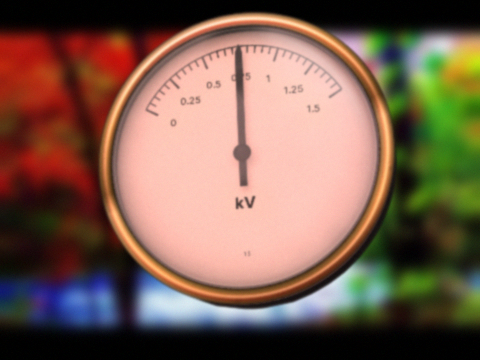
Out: {"value": 0.75, "unit": "kV"}
